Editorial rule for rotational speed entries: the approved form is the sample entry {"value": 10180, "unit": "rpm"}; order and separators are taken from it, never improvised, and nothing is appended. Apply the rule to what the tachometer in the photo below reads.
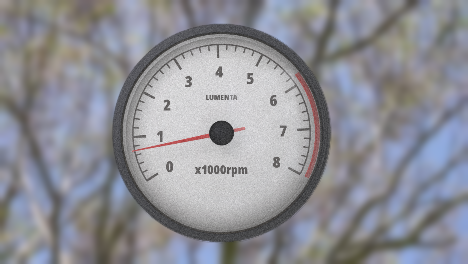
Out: {"value": 700, "unit": "rpm"}
